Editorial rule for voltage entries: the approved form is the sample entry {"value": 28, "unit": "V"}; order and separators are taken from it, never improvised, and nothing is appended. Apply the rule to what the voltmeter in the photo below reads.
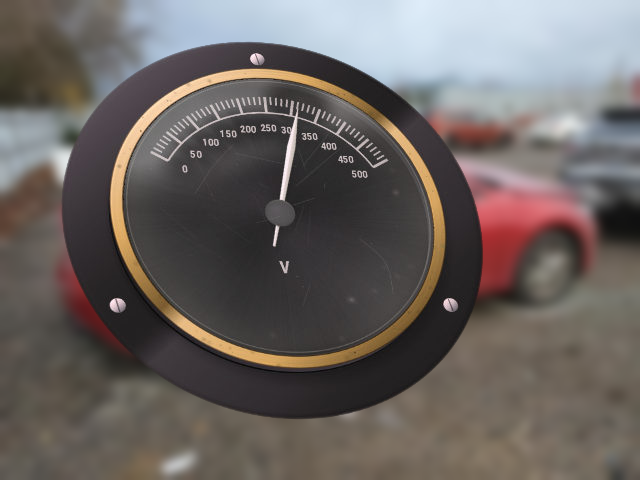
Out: {"value": 310, "unit": "V"}
